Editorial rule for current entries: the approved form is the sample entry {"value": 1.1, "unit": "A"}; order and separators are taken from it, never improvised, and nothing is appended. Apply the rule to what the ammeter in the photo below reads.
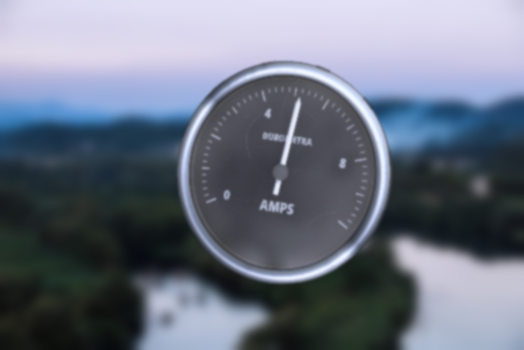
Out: {"value": 5.2, "unit": "A"}
